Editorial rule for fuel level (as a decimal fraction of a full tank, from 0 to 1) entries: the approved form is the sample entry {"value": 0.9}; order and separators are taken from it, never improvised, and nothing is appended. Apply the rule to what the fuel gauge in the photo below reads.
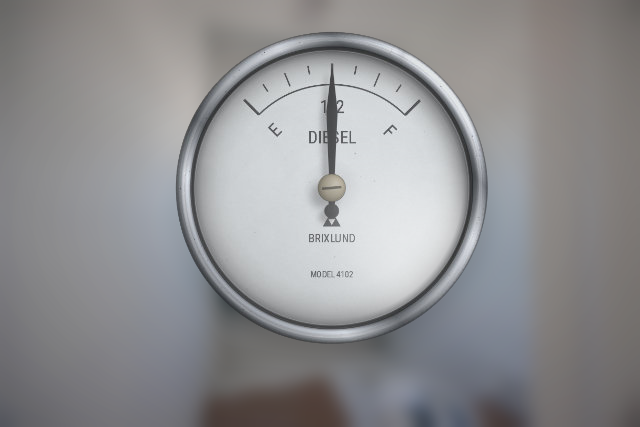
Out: {"value": 0.5}
